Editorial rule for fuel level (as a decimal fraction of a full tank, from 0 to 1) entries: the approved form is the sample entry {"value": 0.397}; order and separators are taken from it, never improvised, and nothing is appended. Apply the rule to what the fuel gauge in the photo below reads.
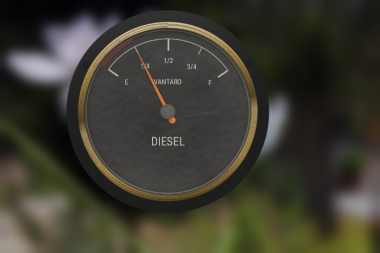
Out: {"value": 0.25}
